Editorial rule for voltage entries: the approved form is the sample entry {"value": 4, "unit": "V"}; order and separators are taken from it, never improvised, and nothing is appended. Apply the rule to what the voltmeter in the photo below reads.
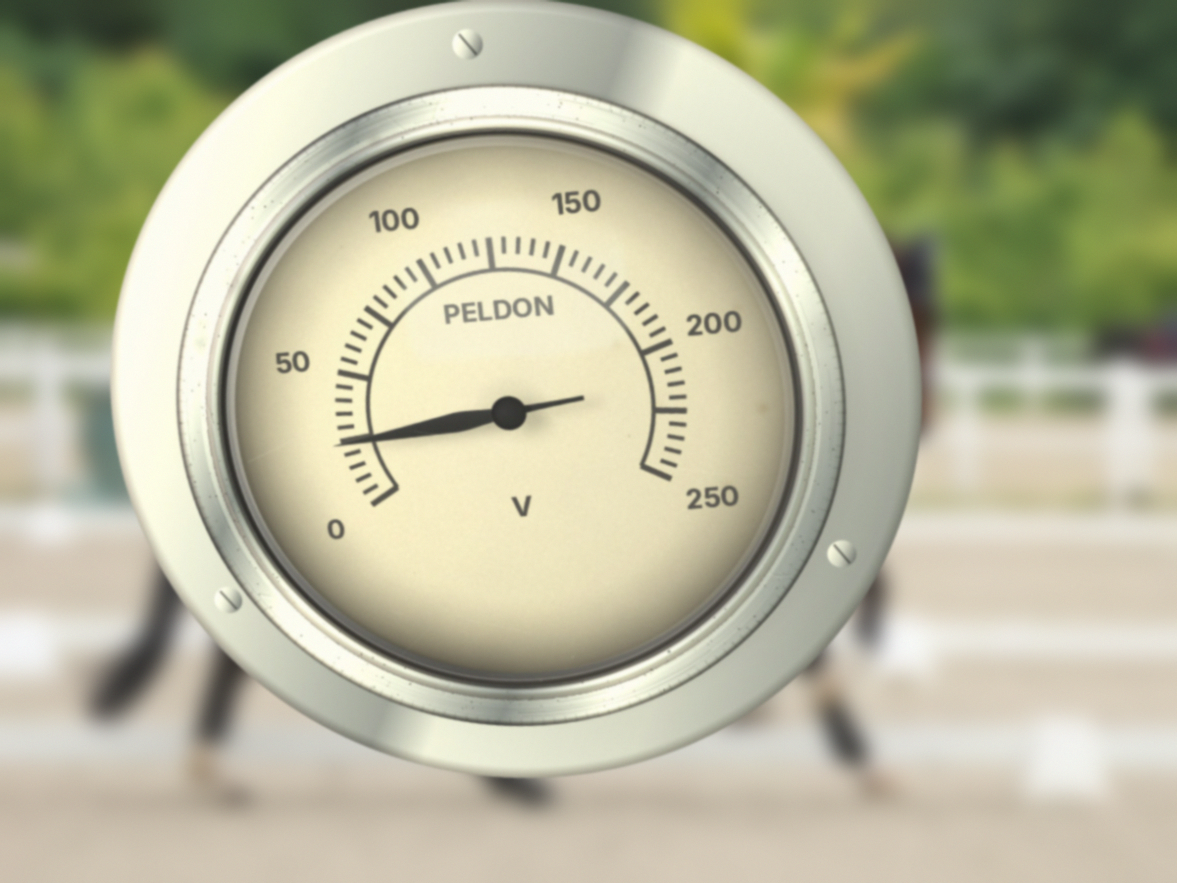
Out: {"value": 25, "unit": "V"}
